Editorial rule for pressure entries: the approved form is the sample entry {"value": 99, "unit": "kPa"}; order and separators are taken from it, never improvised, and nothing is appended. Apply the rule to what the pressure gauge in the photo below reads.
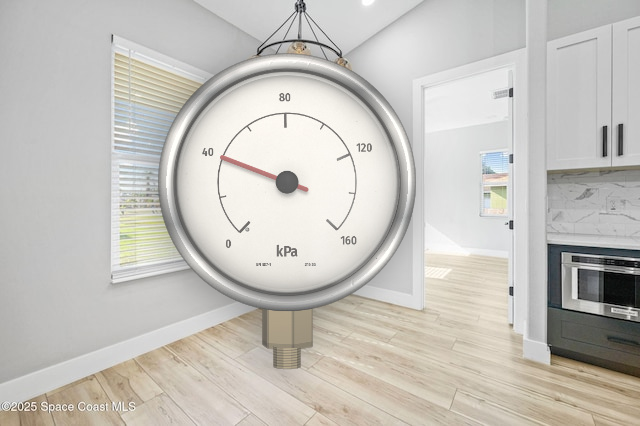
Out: {"value": 40, "unit": "kPa"}
